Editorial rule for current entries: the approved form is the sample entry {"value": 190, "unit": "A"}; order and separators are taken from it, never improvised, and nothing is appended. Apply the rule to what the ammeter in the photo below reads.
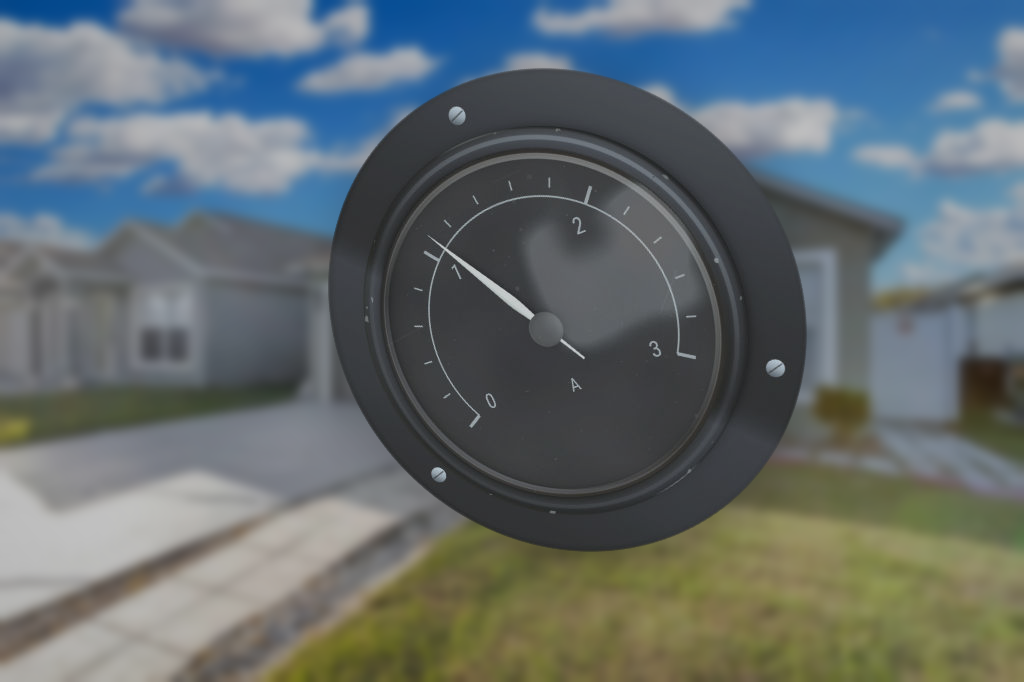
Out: {"value": 1.1, "unit": "A"}
